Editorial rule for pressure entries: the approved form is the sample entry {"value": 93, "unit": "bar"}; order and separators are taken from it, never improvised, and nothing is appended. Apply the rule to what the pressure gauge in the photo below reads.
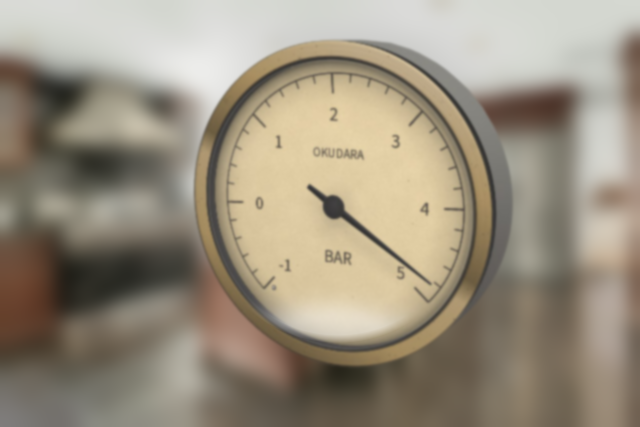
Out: {"value": 4.8, "unit": "bar"}
